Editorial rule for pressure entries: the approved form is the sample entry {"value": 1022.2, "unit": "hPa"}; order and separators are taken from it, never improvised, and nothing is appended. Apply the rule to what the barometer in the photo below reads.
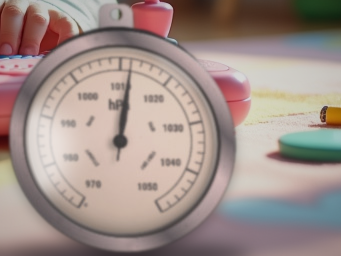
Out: {"value": 1012, "unit": "hPa"}
